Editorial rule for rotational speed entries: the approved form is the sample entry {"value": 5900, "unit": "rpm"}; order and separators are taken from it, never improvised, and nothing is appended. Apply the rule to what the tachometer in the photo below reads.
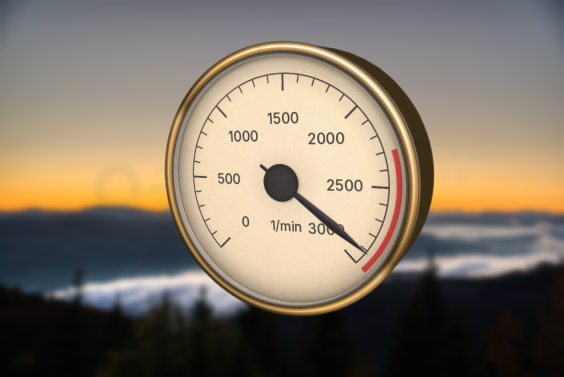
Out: {"value": 2900, "unit": "rpm"}
